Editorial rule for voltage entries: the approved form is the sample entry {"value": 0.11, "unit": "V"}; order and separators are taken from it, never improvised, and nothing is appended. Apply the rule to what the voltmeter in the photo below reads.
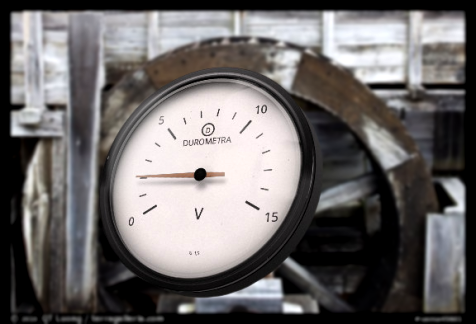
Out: {"value": 2, "unit": "V"}
